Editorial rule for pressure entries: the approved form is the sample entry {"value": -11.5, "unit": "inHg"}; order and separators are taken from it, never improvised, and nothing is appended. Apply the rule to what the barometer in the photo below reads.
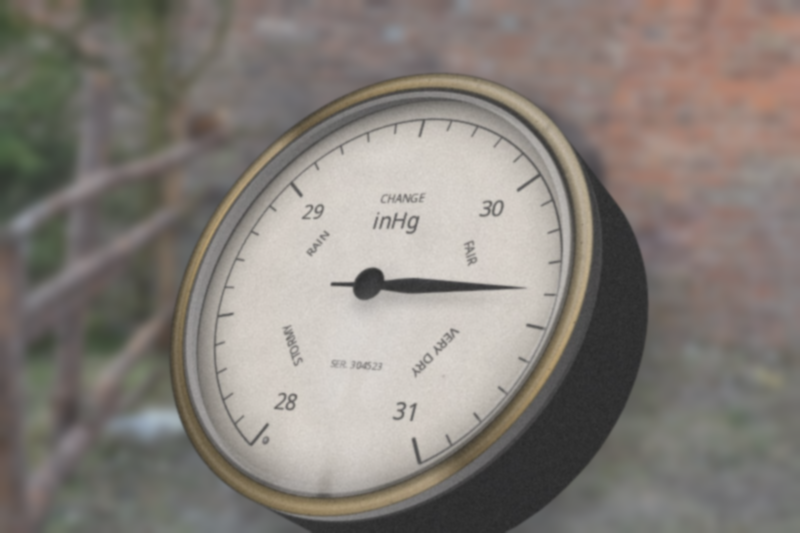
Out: {"value": 30.4, "unit": "inHg"}
